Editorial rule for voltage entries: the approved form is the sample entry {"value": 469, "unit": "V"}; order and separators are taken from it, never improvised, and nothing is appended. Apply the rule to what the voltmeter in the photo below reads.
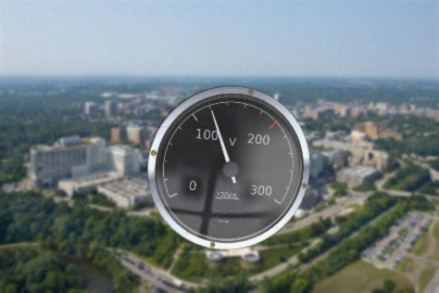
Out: {"value": 120, "unit": "V"}
